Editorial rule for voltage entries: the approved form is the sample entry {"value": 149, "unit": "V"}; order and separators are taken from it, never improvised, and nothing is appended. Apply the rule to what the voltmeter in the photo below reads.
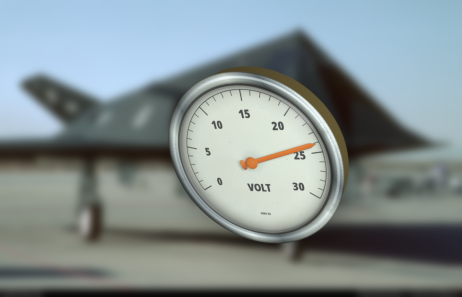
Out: {"value": 24, "unit": "V"}
